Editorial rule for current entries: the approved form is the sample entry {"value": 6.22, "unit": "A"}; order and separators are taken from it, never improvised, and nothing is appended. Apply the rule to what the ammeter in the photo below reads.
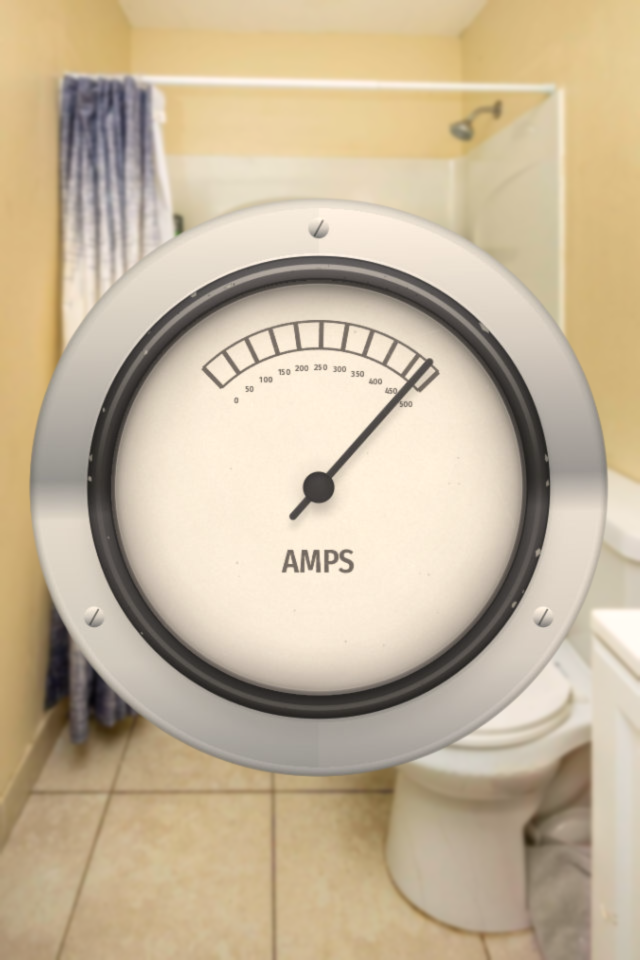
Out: {"value": 475, "unit": "A"}
